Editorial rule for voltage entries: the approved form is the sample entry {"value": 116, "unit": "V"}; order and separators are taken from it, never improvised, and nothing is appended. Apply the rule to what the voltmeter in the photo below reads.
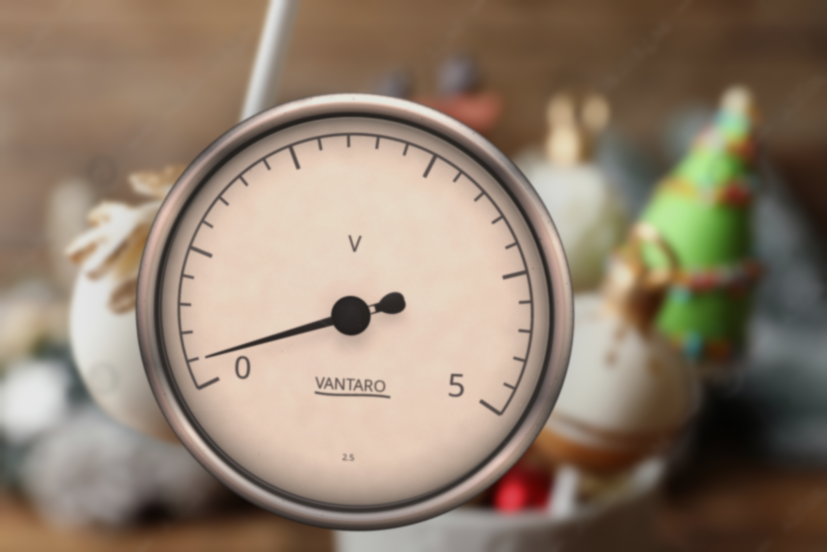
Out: {"value": 0.2, "unit": "V"}
